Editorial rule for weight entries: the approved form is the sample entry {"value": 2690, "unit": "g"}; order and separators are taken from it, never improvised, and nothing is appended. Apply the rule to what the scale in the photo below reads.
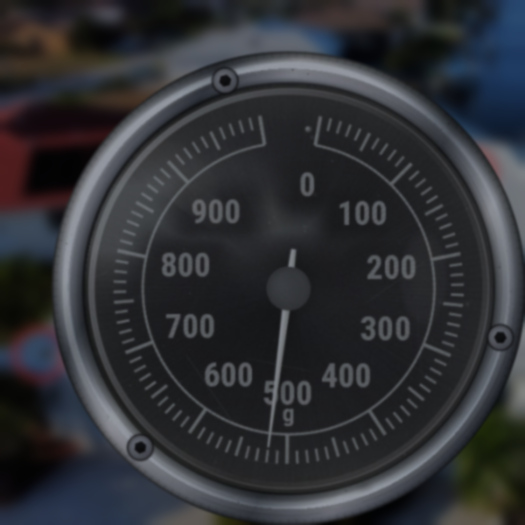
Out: {"value": 520, "unit": "g"}
